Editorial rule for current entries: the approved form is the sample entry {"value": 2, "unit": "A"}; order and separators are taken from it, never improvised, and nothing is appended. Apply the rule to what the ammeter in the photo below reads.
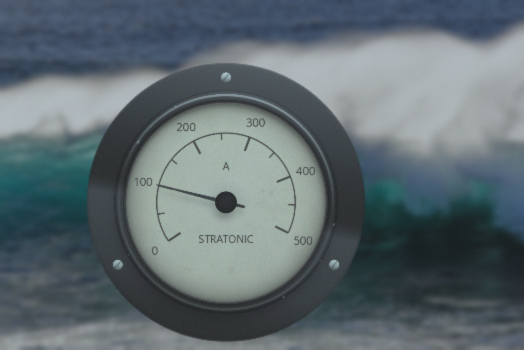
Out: {"value": 100, "unit": "A"}
